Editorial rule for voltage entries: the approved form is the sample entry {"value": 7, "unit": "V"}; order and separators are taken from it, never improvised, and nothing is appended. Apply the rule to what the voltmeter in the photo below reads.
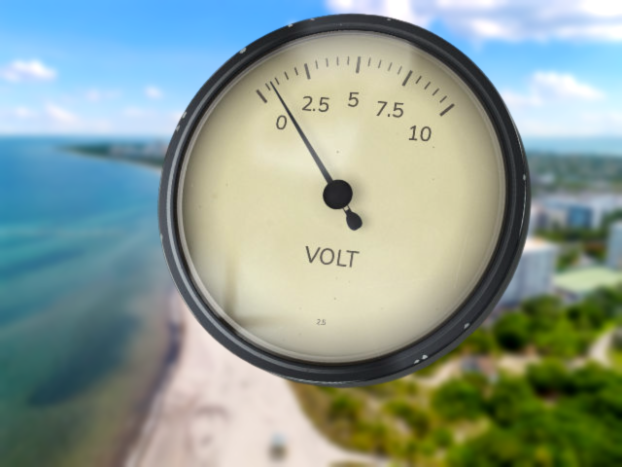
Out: {"value": 0.75, "unit": "V"}
